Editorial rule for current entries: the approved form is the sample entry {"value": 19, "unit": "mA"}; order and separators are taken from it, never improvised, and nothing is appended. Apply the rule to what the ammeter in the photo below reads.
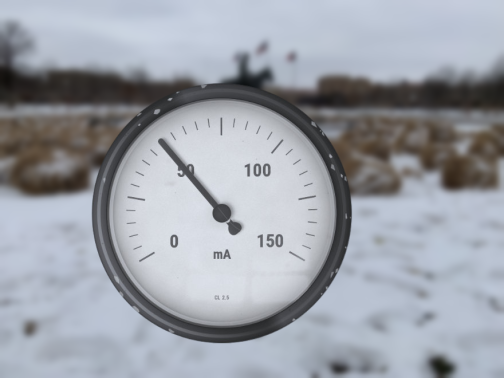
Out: {"value": 50, "unit": "mA"}
